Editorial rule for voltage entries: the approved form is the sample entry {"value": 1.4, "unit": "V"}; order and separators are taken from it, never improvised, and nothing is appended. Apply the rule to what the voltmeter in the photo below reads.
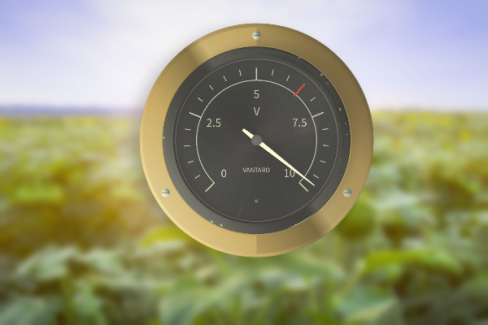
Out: {"value": 9.75, "unit": "V"}
